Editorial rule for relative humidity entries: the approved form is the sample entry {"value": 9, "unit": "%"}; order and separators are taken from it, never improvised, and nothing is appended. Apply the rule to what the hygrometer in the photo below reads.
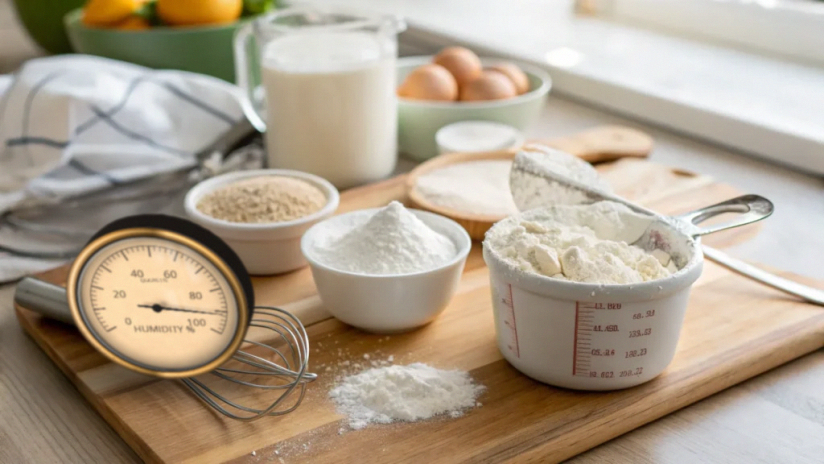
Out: {"value": 90, "unit": "%"}
